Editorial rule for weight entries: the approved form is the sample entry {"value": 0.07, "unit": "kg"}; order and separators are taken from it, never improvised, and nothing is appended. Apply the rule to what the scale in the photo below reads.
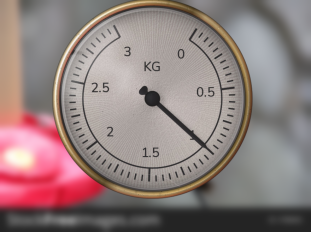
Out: {"value": 1, "unit": "kg"}
